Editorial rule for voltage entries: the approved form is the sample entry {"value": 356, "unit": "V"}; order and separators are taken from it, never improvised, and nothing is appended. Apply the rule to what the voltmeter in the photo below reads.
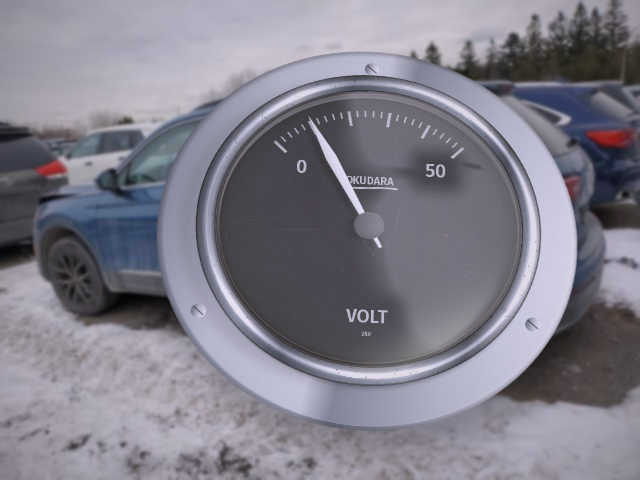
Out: {"value": 10, "unit": "V"}
